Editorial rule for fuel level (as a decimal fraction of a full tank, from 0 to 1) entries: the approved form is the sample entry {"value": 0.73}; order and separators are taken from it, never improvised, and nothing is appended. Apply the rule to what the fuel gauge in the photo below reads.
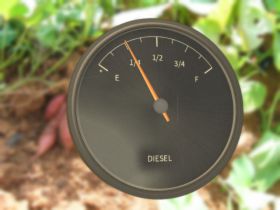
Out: {"value": 0.25}
